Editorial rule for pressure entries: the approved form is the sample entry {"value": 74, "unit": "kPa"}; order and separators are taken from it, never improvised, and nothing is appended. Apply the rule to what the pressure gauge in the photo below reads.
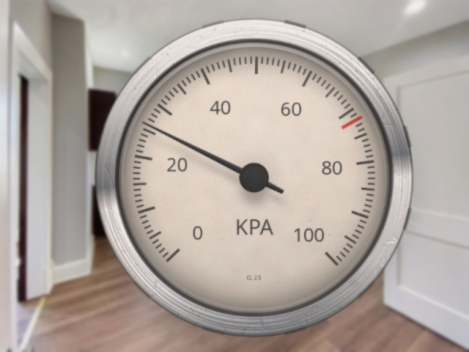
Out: {"value": 26, "unit": "kPa"}
